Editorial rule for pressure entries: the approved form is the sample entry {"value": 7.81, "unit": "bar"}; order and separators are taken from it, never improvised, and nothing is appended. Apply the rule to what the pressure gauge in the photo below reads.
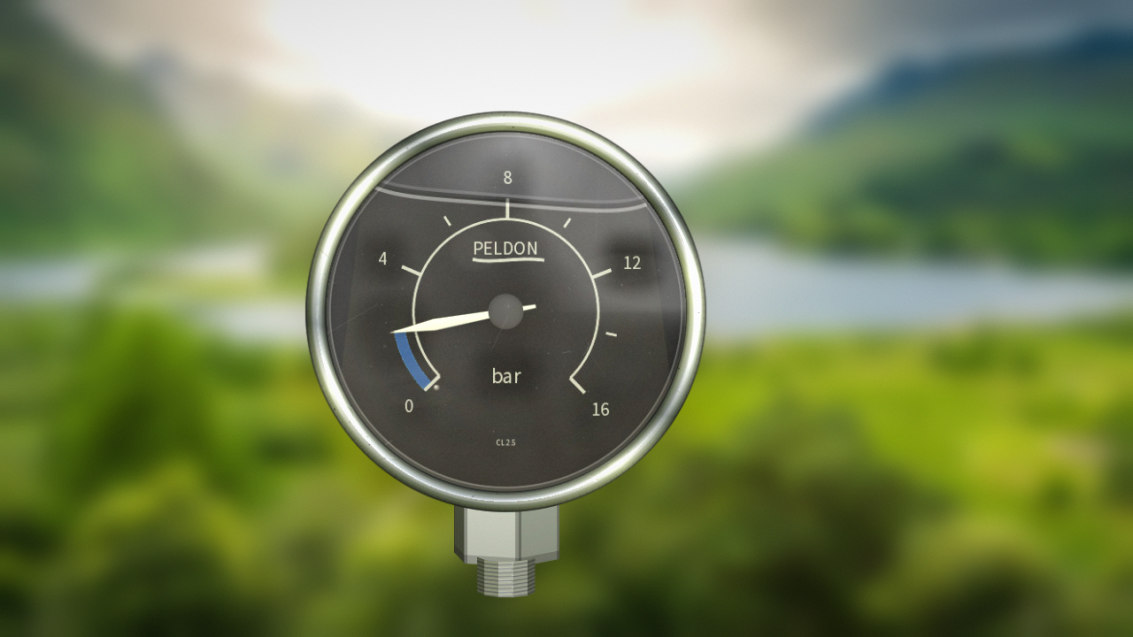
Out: {"value": 2, "unit": "bar"}
